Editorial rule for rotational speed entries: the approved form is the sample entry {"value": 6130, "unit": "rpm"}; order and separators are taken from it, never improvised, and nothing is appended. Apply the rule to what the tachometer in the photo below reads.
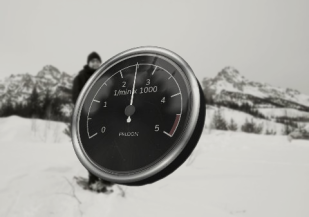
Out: {"value": 2500, "unit": "rpm"}
